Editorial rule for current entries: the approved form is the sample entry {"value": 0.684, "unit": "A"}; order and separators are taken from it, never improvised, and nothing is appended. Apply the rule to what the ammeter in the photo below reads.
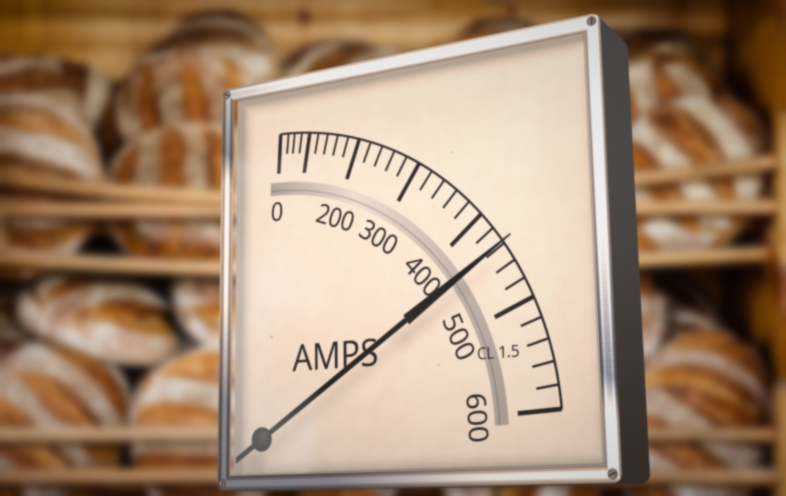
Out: {"value": 440, "unit": "A"}
